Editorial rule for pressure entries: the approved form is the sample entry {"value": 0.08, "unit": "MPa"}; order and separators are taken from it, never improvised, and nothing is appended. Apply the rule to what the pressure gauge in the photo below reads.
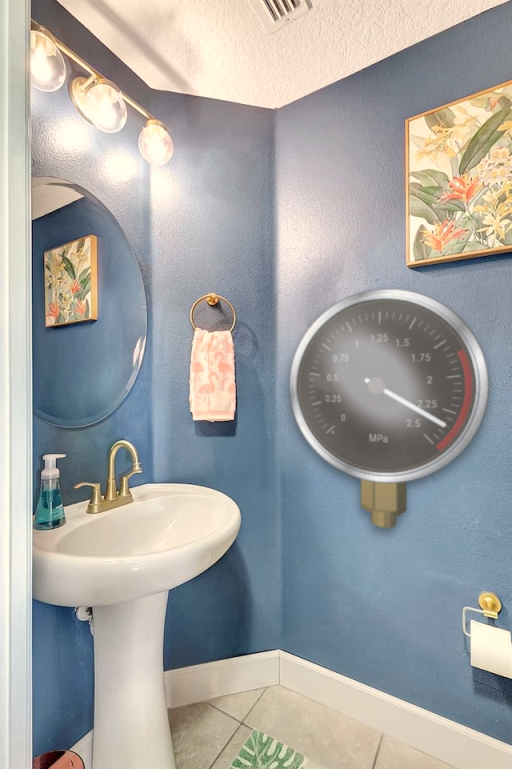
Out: {"value": 2.35, "unit": "MPa"}
